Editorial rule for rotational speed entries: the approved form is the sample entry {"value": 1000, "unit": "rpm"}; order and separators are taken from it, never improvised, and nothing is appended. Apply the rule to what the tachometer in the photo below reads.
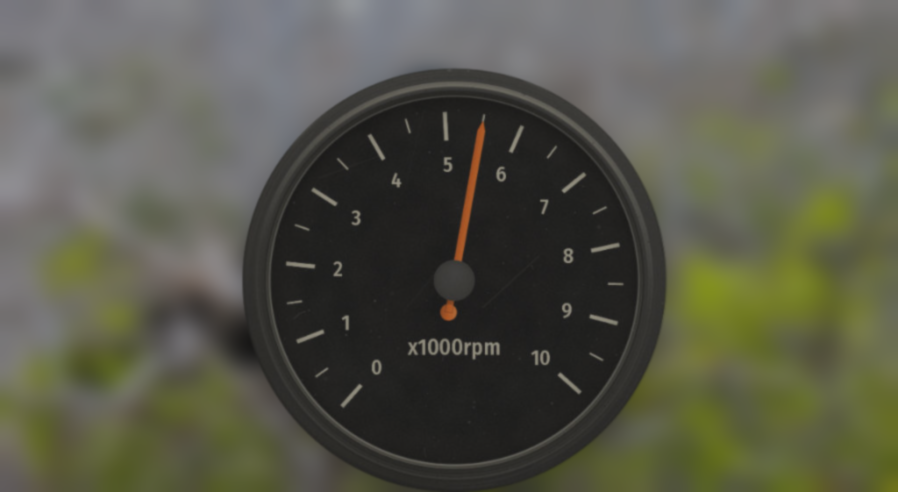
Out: {"value": 5500, "unit": "rpm"}
